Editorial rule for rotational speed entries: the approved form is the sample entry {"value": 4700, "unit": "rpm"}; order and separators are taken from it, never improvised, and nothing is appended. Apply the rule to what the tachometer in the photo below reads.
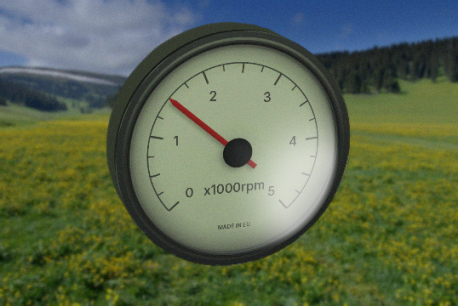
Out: {"value": 1500, "unit": "rpm"}
